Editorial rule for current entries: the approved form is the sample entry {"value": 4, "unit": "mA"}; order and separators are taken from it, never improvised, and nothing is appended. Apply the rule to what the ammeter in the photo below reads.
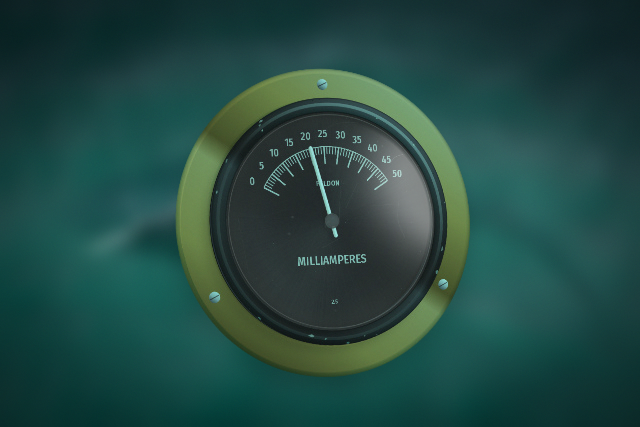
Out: {"value": 20, "unit": "mA"}
